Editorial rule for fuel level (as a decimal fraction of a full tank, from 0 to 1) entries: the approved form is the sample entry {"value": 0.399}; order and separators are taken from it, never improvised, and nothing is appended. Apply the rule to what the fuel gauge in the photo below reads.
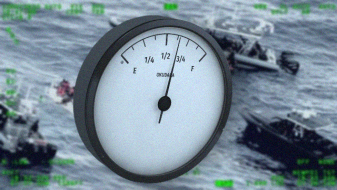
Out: {"value": 0.625}
